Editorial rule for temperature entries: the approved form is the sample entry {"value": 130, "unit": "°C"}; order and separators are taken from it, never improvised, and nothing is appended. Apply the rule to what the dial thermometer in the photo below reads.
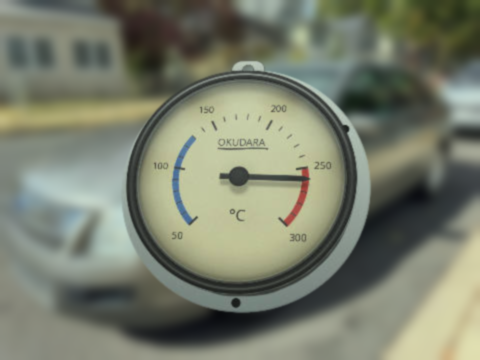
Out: {"value": 260, "unit": "°C"}
